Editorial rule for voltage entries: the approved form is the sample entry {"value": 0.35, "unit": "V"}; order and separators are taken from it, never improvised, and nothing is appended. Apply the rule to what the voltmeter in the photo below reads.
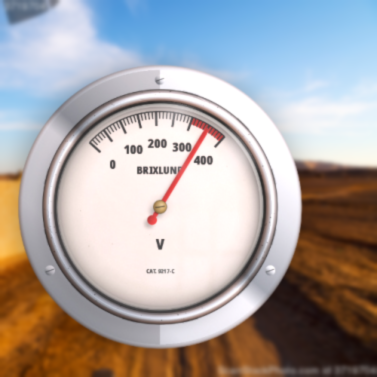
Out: {"value": 350, "unit": "V"}
